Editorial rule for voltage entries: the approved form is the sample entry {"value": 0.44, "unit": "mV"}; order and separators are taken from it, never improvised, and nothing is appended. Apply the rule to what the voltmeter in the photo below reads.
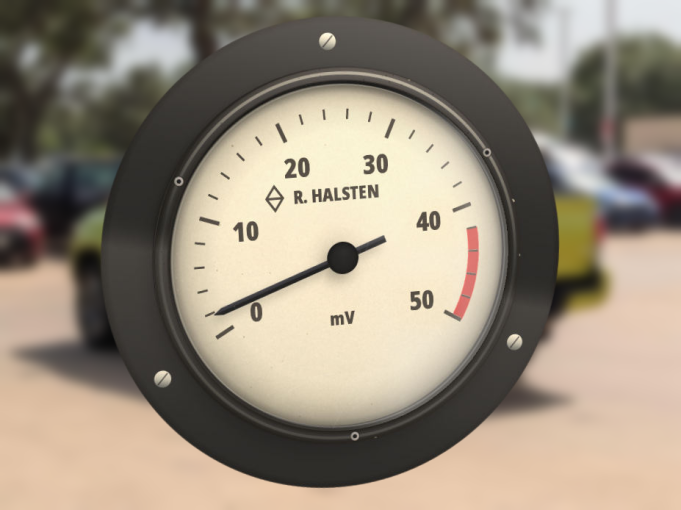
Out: {"value": 2, "unit": "mV"}
